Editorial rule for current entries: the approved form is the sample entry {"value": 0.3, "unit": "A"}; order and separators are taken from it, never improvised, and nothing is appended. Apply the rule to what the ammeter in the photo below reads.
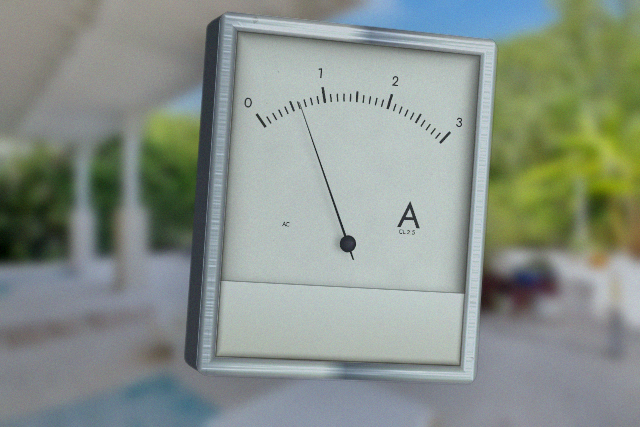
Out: {"value": 0.6, "unit": "A"}
